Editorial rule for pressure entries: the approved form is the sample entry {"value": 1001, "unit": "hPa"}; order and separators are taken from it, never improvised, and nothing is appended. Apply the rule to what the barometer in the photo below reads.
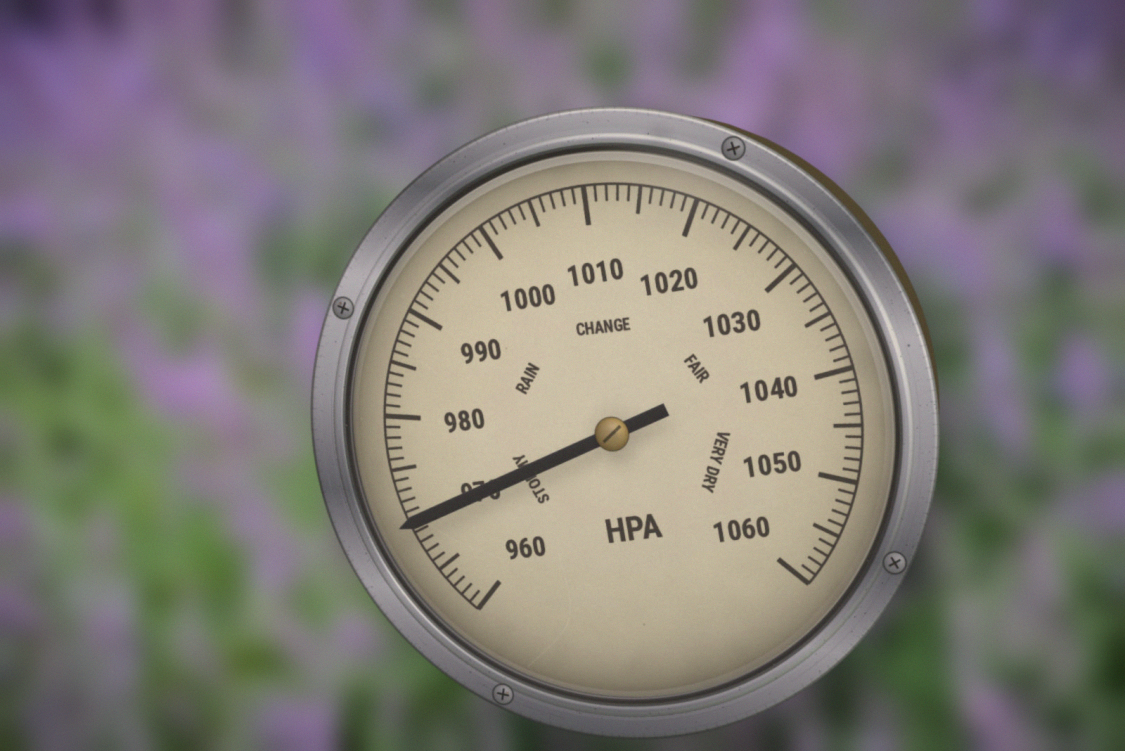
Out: {"value": 970, "unit": "hPa"}
